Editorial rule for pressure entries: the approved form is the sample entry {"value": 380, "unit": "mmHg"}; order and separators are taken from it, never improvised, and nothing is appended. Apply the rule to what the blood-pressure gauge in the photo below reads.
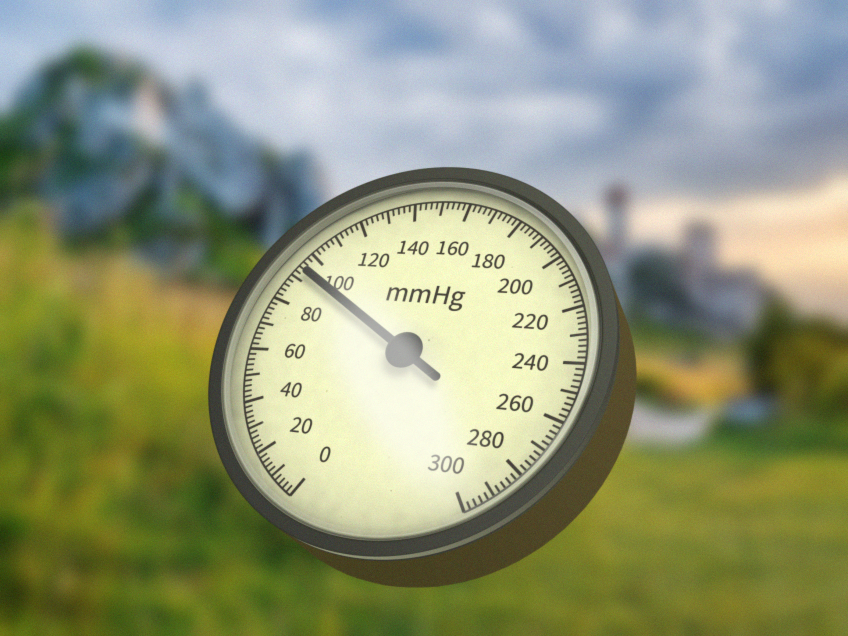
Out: {"value": 94, "unit": "mmHg"}
